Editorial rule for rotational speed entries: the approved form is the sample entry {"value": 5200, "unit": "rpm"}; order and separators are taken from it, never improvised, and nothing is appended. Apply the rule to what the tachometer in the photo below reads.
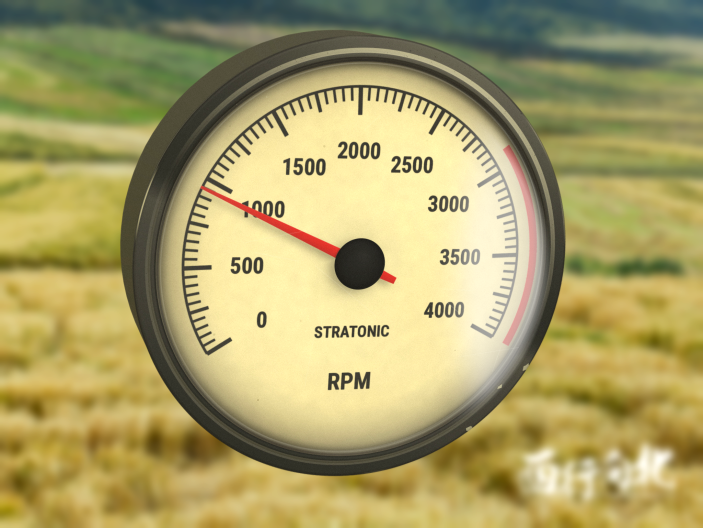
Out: {"value": 950, "unit": "rpm"}
